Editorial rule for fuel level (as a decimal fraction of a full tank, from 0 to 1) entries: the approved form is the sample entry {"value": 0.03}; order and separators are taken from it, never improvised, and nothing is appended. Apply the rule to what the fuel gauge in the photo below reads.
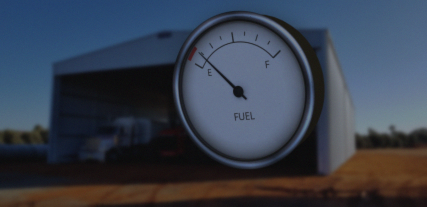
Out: {"value": 0.125}
